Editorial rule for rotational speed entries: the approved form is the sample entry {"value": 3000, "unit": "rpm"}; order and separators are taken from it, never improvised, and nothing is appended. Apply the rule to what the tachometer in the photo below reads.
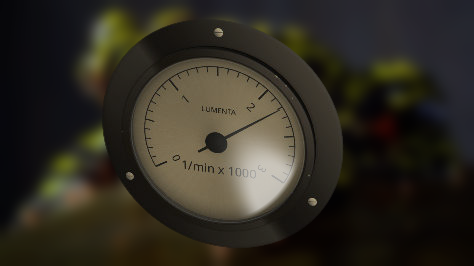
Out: {"value": 2200, "unit": "rpm"}
